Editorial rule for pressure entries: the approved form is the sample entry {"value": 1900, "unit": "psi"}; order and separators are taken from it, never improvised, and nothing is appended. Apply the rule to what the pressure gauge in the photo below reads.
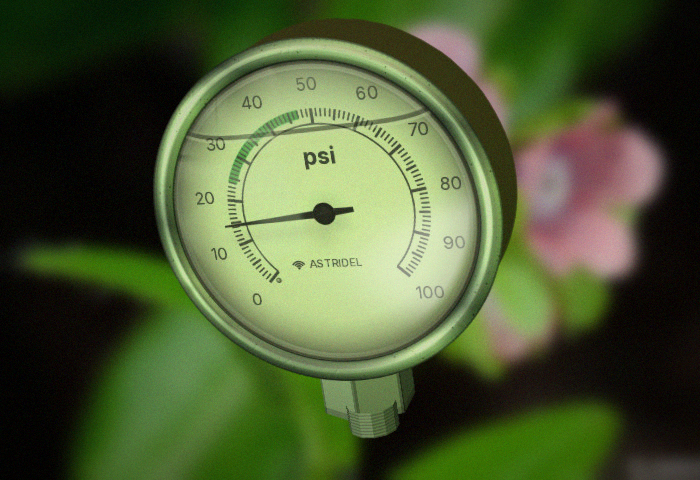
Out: {"value": 15, "unit": "psi"}
